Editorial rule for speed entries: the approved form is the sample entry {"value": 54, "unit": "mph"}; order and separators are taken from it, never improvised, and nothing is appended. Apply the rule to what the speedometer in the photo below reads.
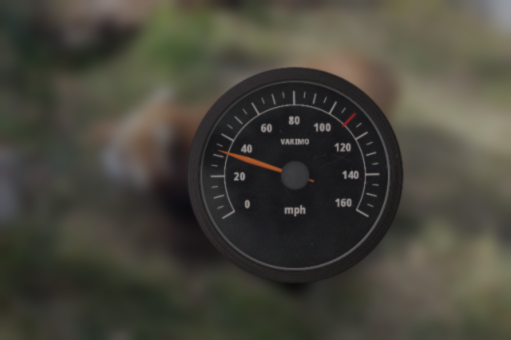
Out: {"value": 32.5, "unit": "mph"}
